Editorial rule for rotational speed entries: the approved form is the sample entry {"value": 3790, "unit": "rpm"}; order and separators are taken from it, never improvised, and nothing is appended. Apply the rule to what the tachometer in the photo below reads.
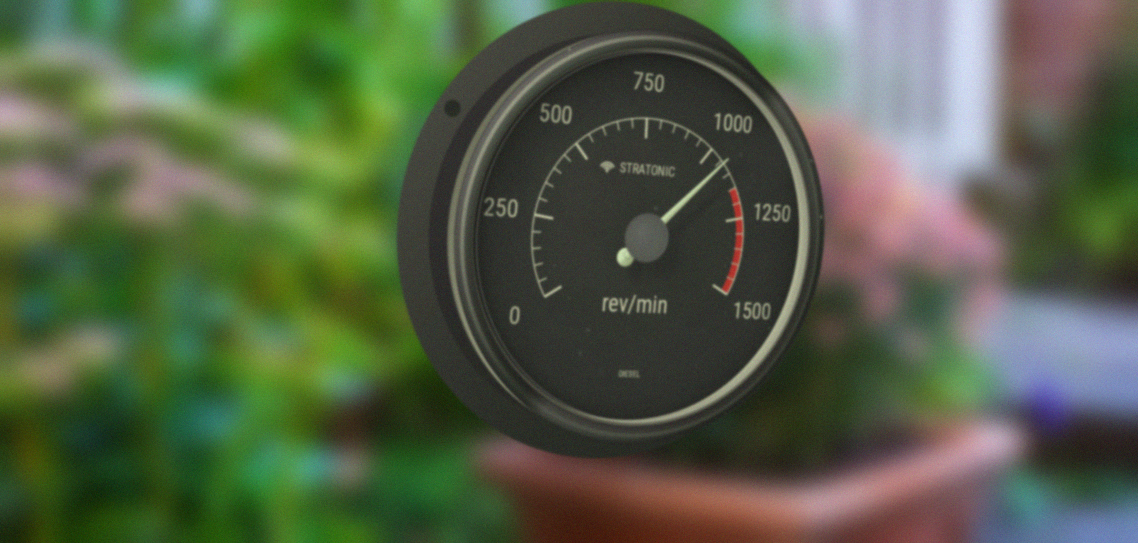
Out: {"value": 1050, "unit": "rpm"}
